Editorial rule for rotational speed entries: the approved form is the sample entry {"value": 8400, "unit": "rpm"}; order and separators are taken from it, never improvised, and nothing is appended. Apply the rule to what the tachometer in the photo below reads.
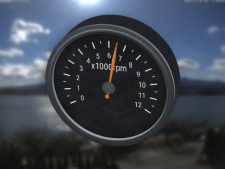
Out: {"value": 6500, "unit": "rpm"}
